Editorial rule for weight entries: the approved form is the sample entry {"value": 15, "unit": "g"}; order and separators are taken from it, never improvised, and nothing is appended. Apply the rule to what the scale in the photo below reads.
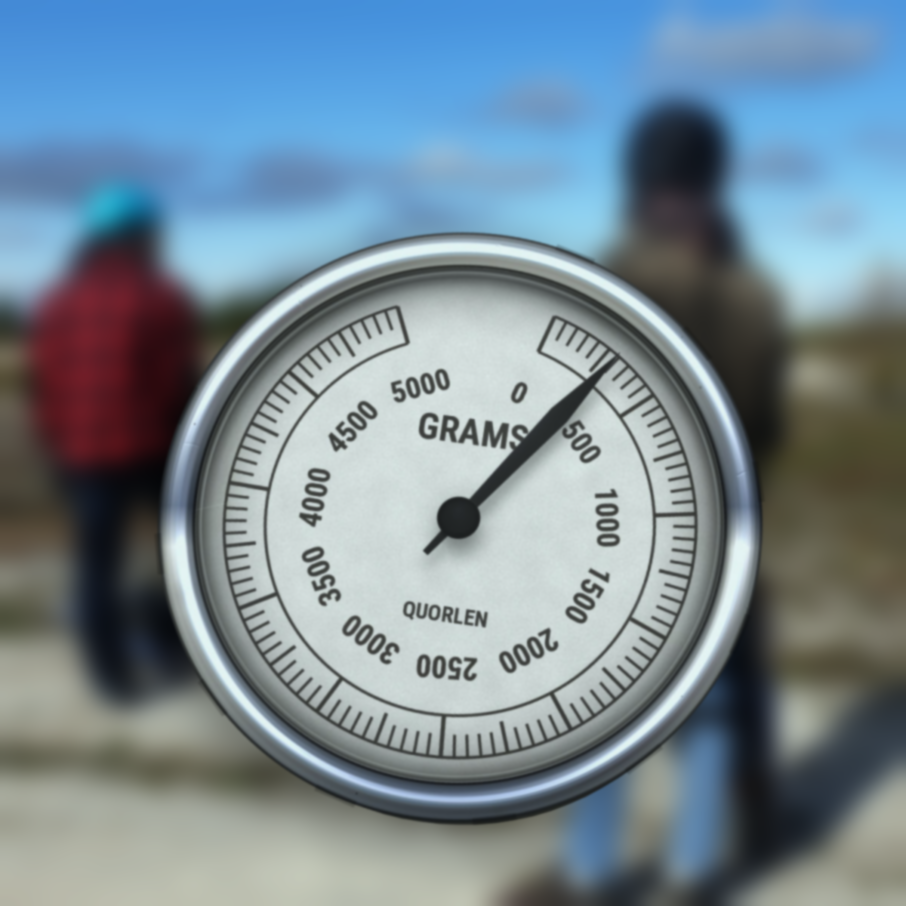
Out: {"value": 300, "unit": "g"}
